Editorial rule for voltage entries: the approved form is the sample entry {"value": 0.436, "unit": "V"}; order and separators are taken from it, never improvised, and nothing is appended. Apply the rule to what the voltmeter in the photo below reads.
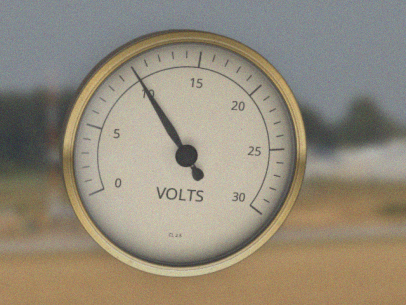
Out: {"value": 10, "unit": "V"}
